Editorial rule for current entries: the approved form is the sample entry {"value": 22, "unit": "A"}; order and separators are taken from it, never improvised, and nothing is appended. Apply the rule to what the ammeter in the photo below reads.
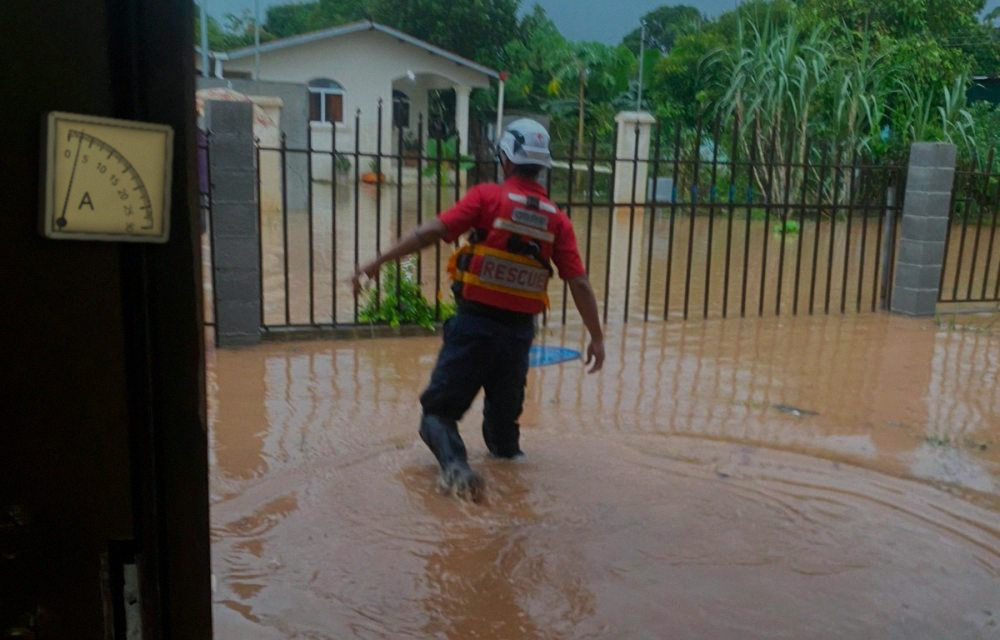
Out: {"value": 2.5, "unit": "A"}
